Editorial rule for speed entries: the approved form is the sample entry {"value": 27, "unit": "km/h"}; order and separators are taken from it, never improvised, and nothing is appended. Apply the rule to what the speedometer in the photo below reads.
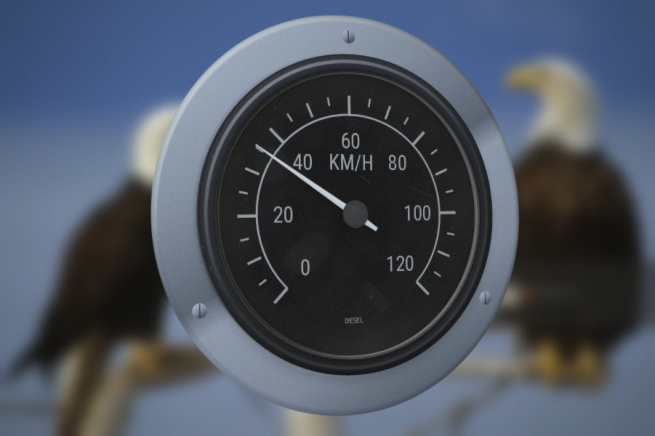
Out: {"value": 35, "unit": "km/h"}
